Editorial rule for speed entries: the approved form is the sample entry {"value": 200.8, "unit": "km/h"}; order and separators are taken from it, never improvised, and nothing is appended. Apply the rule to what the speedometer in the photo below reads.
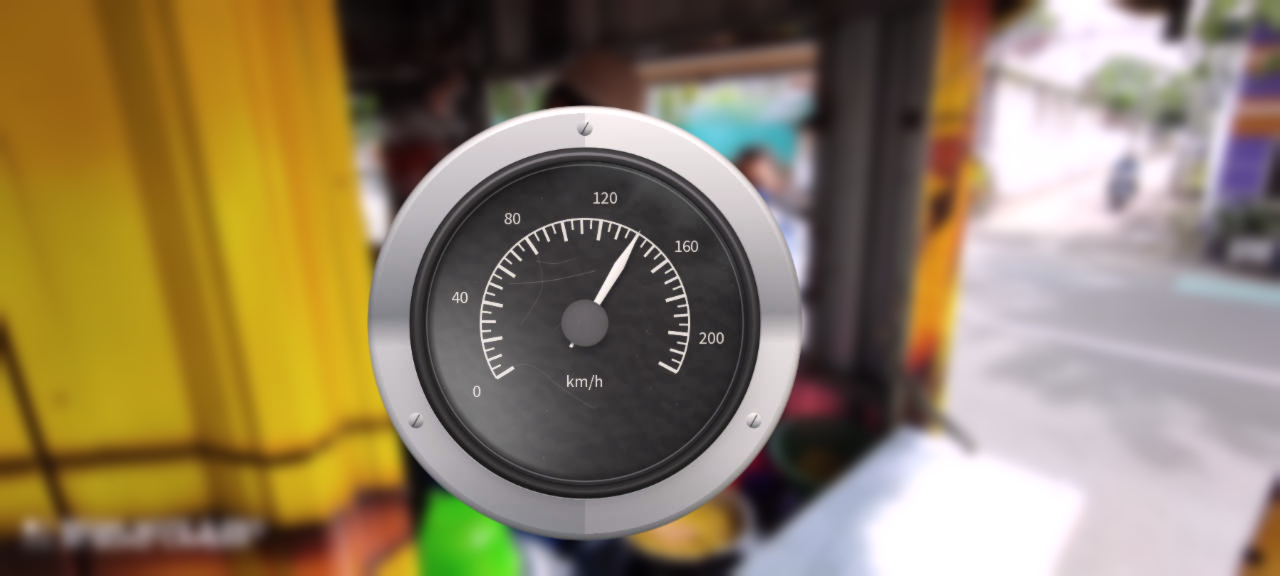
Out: {"value": 140, "unit": "km/h"}
